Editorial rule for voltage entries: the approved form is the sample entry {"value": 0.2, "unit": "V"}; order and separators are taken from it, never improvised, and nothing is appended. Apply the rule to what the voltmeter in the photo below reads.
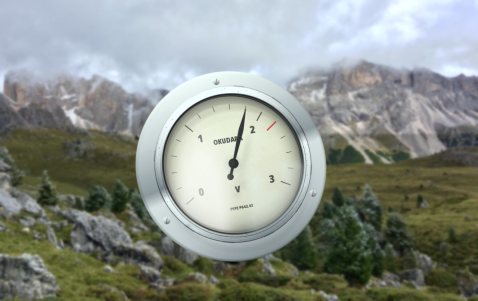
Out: {"value": 1.8, "unit": "V"}
